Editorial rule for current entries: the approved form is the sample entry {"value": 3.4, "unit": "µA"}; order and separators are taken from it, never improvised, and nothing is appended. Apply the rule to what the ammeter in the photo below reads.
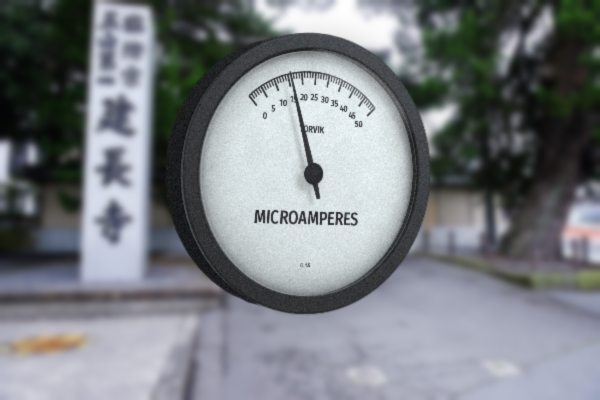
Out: {"value": 15, "unit": "µA"}
